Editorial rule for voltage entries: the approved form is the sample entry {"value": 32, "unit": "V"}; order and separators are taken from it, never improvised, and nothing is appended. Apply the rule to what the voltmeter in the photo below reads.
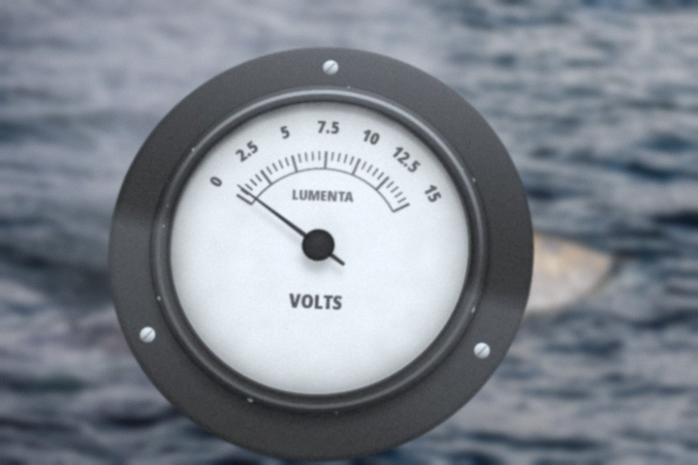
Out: {"value": 0.5, "unit": "V"}
